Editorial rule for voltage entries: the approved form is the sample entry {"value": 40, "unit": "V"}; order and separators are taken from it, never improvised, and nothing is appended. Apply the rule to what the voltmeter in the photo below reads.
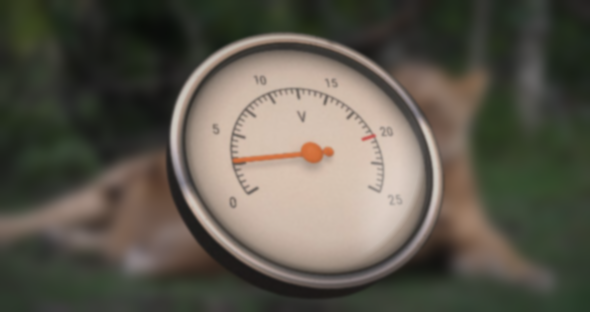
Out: {"value": 2.5, "unit": "V"}
